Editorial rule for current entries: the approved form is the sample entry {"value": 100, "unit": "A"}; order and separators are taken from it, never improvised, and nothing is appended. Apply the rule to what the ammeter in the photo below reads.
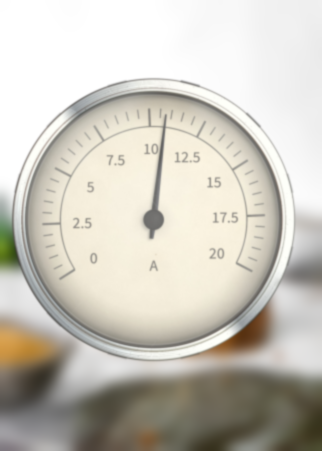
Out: {"value": 10.75, "unit": "A"}
